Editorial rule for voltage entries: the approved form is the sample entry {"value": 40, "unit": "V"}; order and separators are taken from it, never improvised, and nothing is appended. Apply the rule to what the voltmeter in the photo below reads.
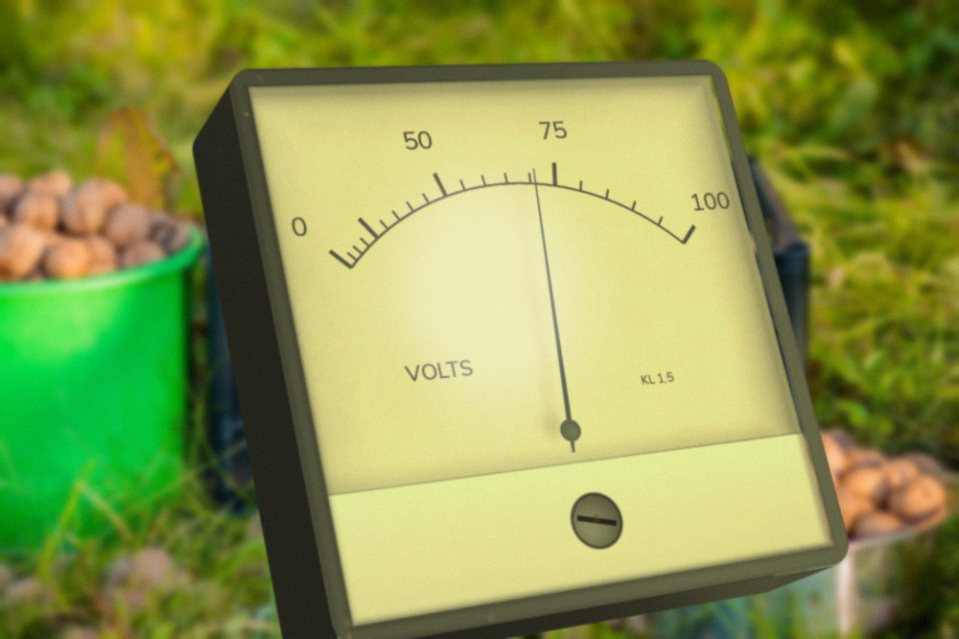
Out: {"value": 70, "unit": "V"}
